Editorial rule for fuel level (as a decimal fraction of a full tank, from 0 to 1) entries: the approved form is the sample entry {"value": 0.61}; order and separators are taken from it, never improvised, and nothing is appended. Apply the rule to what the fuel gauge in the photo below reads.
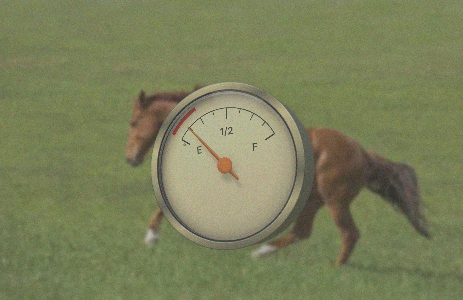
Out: {"value": 0.125}
